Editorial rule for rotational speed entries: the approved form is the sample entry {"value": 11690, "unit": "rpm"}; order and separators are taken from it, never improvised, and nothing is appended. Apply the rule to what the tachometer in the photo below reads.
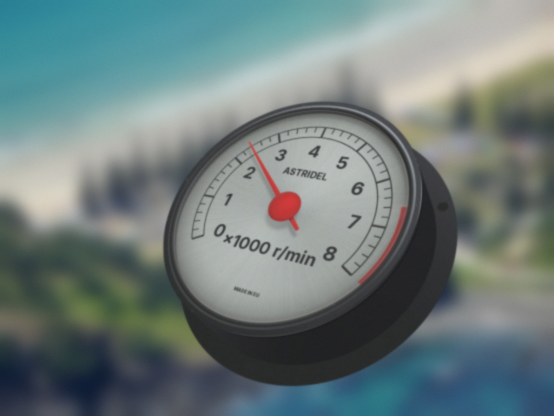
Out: {"value": 2400, "unit": "rpm"}
